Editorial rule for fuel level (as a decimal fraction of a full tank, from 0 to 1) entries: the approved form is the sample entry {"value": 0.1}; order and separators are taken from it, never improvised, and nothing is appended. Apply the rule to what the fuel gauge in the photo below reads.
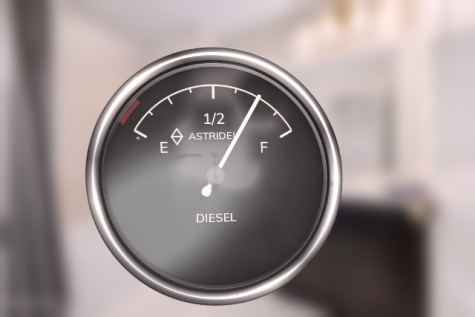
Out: {"value": 0.75}
